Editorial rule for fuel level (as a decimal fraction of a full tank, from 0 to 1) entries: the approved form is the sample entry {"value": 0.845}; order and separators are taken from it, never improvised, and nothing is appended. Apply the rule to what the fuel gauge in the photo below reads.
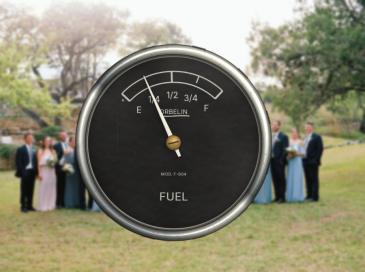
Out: {"value": 0.25}
